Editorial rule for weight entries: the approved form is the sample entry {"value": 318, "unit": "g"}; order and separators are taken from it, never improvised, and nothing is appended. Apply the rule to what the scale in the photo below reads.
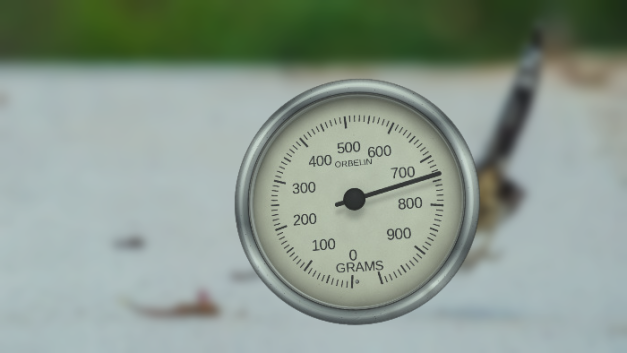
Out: {"value": 740, "unit": "g"}
